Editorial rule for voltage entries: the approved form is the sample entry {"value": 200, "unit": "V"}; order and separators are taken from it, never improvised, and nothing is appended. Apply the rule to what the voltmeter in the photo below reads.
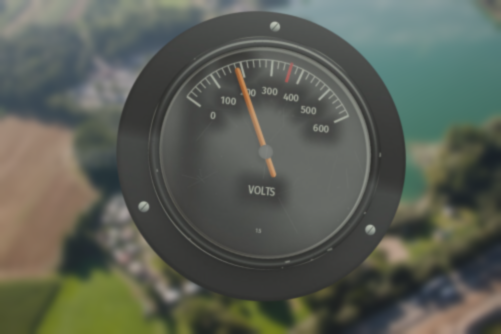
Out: {"value": 180, "unit": "V"}
